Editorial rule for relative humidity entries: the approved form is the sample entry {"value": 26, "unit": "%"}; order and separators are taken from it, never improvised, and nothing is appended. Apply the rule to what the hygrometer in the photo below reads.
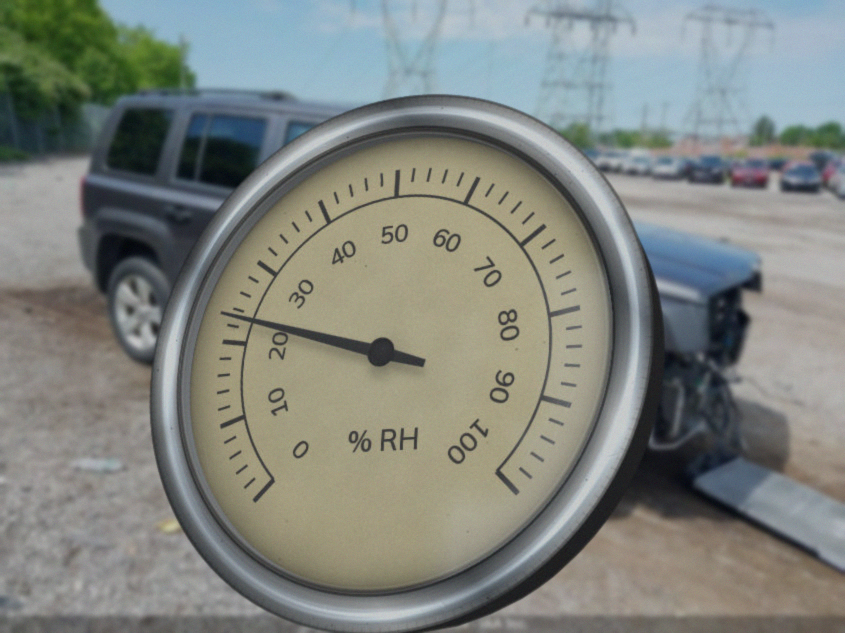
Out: {"value": 23, "unit": "%"}
